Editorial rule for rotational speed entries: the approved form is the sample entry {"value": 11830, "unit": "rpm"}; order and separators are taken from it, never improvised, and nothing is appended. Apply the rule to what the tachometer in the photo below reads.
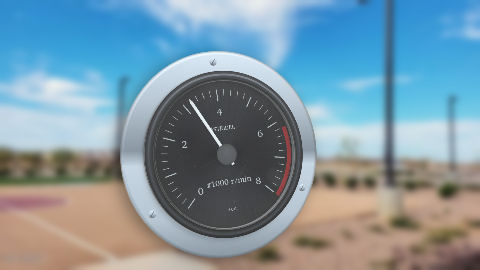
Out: {"value": 3200, "unit": "rpm"}
